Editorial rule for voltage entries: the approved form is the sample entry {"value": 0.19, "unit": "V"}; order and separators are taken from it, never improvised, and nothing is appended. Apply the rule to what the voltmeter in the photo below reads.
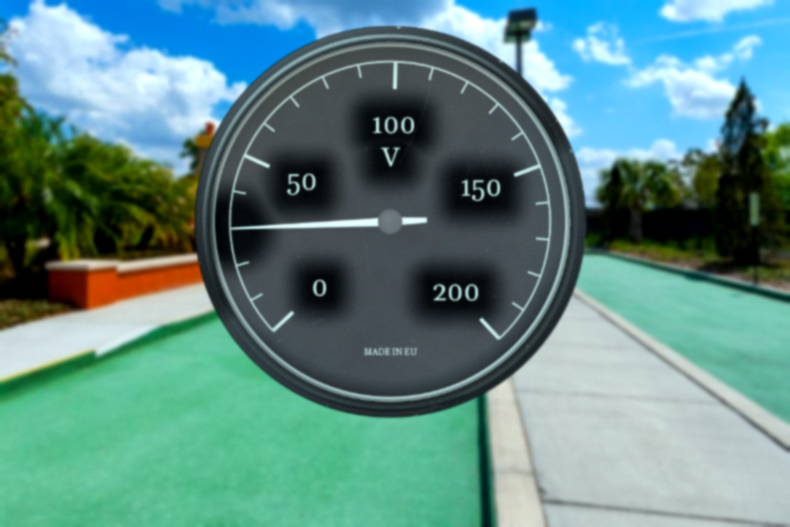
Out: {"value": 30, "unit": "V"}
